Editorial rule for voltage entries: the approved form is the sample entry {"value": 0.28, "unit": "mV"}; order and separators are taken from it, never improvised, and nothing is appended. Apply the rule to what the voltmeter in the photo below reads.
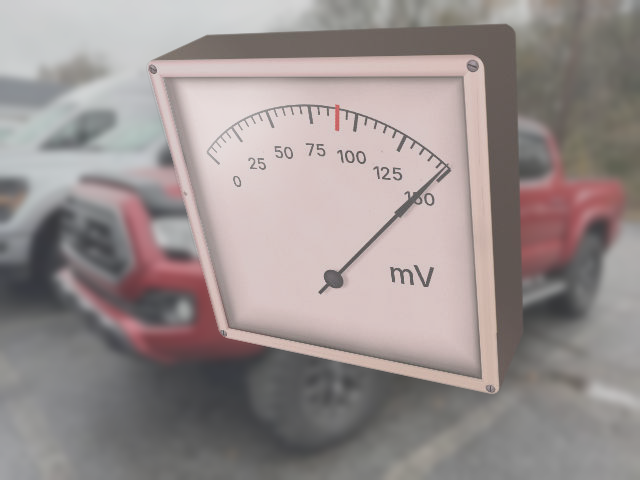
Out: {"value": 147.5, "unit": "mV"}
